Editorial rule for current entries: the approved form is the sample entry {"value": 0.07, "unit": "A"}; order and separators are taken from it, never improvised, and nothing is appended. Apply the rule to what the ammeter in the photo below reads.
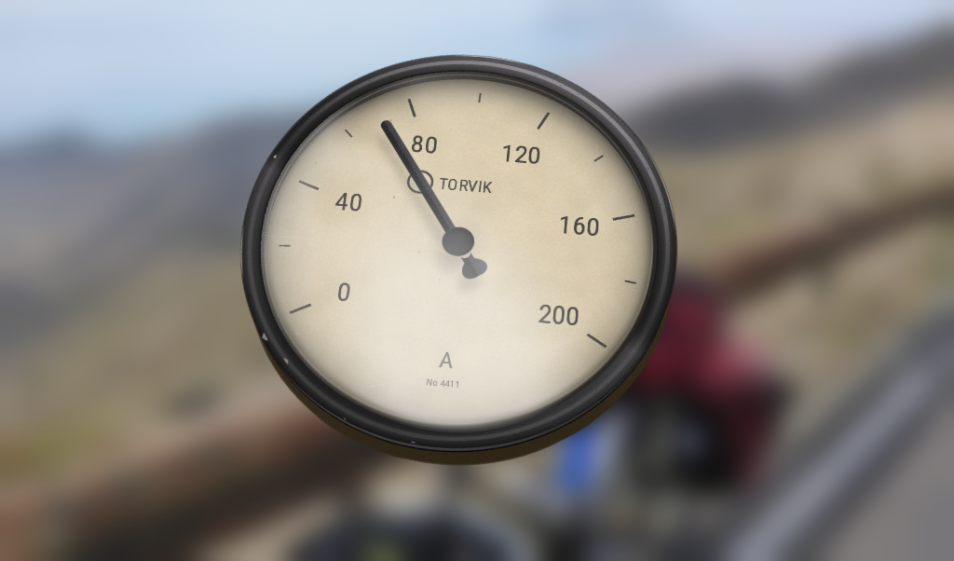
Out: {"value": 70, "unit": "A"}
